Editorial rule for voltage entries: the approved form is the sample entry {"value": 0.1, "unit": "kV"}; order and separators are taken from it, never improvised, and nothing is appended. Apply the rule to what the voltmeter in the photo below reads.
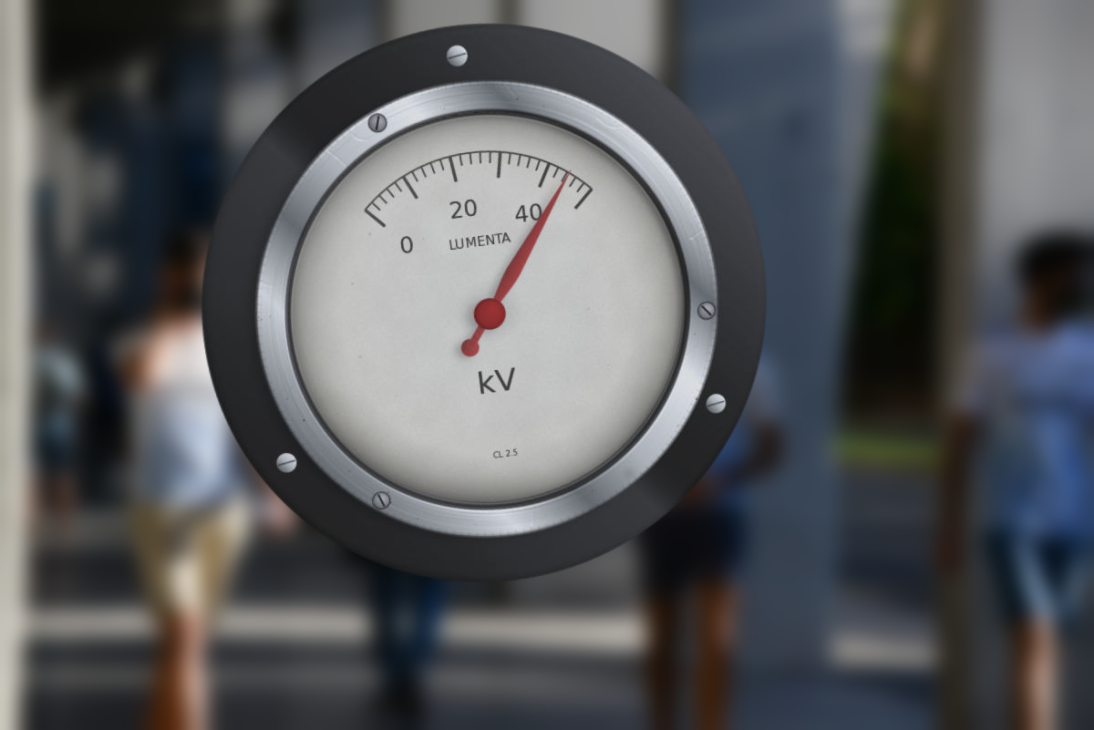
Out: {"value": 44, "unit": "kV"}
